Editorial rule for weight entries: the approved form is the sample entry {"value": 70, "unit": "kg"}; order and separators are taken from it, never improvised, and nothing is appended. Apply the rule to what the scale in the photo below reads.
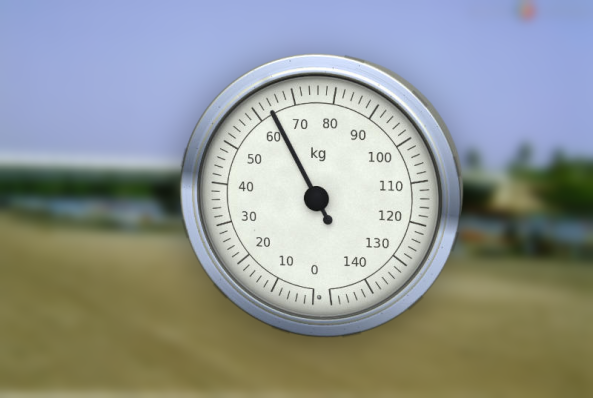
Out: {"value": 64, "unit": "kg"}
